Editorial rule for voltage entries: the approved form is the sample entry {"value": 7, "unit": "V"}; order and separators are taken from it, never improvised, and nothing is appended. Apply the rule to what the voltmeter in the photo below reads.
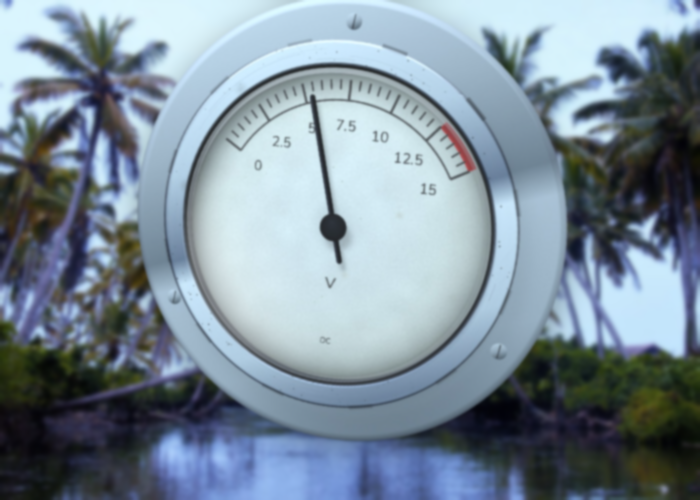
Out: {"value": 5.5, "unit": "V"}
